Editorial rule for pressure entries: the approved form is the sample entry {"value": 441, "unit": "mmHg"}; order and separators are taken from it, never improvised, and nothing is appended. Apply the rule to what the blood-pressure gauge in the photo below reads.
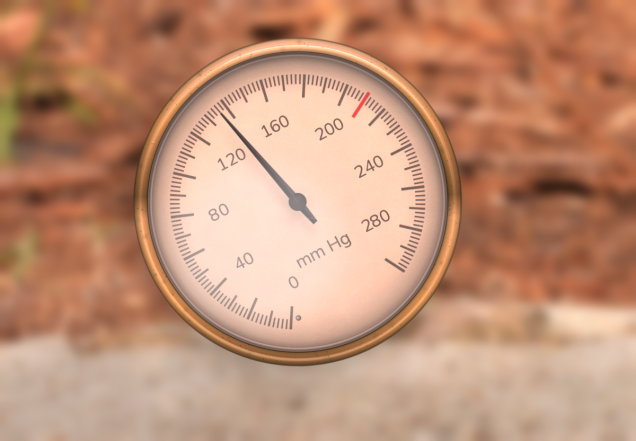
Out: {"value": 136, "unit": "mmHg"}
